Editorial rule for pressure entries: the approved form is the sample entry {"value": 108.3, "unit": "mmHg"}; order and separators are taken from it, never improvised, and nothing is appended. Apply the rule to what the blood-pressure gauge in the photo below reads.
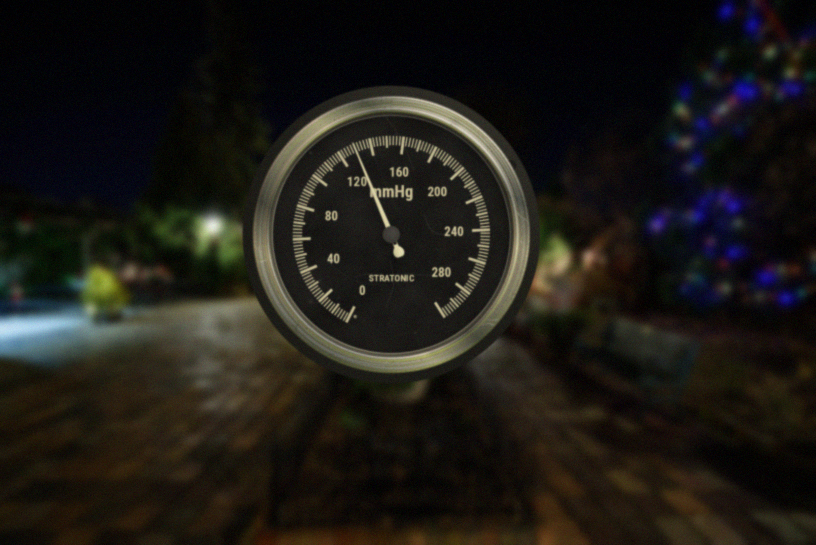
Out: {"value": 130, "unit": "mmHg"}
